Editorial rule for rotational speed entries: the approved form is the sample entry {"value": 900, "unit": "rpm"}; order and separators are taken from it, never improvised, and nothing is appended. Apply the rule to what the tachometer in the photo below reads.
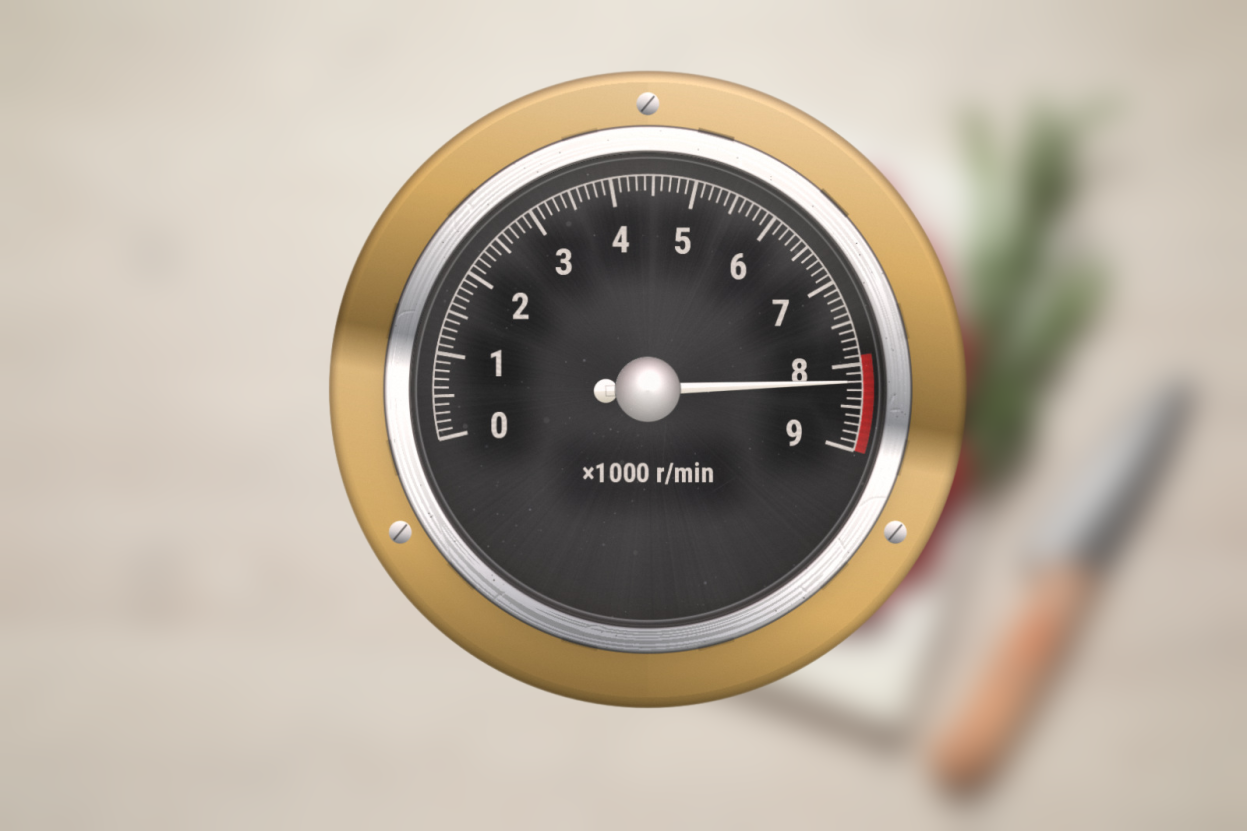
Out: {"value": 8200, "unit": "rpm"}
